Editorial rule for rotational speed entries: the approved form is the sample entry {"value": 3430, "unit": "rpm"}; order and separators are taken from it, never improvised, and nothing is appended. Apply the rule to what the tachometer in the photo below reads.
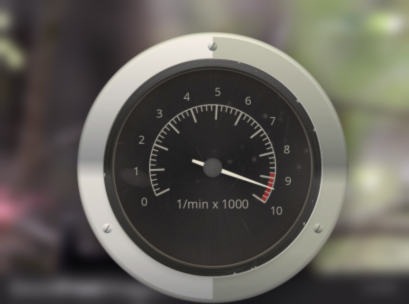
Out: {"value": 9400, "unit": "rpm"}
